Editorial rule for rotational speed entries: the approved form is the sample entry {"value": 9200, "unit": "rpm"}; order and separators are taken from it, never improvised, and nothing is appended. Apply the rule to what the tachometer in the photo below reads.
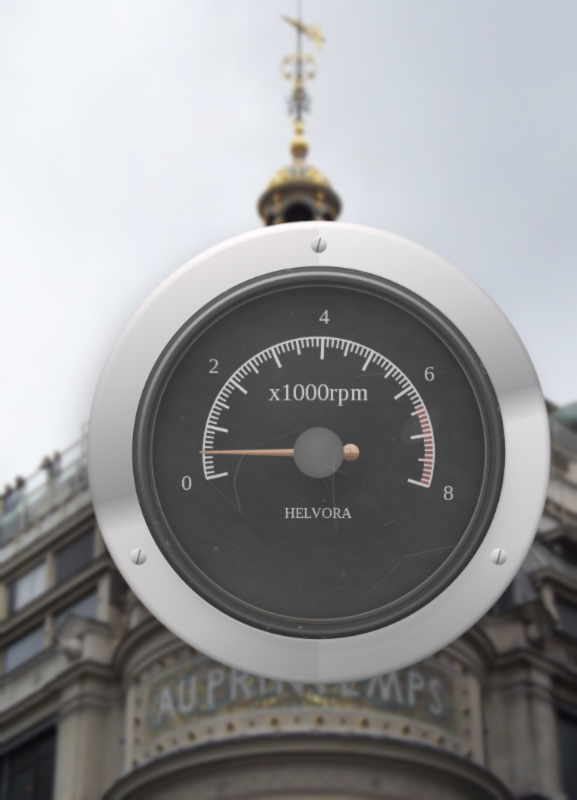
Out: {"value": 500, "unit": "rpm"}
